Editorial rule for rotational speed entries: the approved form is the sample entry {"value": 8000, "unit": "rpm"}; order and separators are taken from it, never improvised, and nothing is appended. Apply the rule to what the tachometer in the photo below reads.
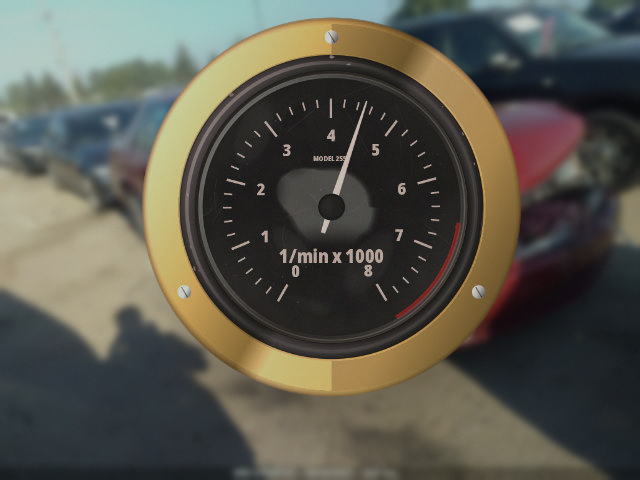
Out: {"value": 4500, "unit": "rpm"}
